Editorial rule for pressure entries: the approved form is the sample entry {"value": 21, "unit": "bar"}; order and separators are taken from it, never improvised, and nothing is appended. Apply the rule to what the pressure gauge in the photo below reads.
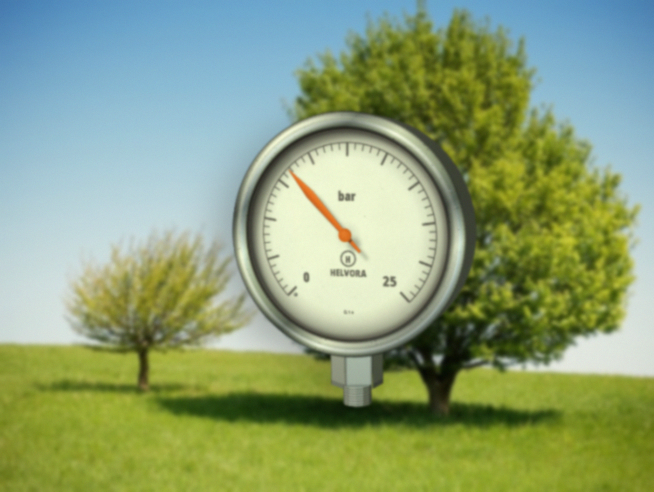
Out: {"value": 8.5, "unit": "bar"}
